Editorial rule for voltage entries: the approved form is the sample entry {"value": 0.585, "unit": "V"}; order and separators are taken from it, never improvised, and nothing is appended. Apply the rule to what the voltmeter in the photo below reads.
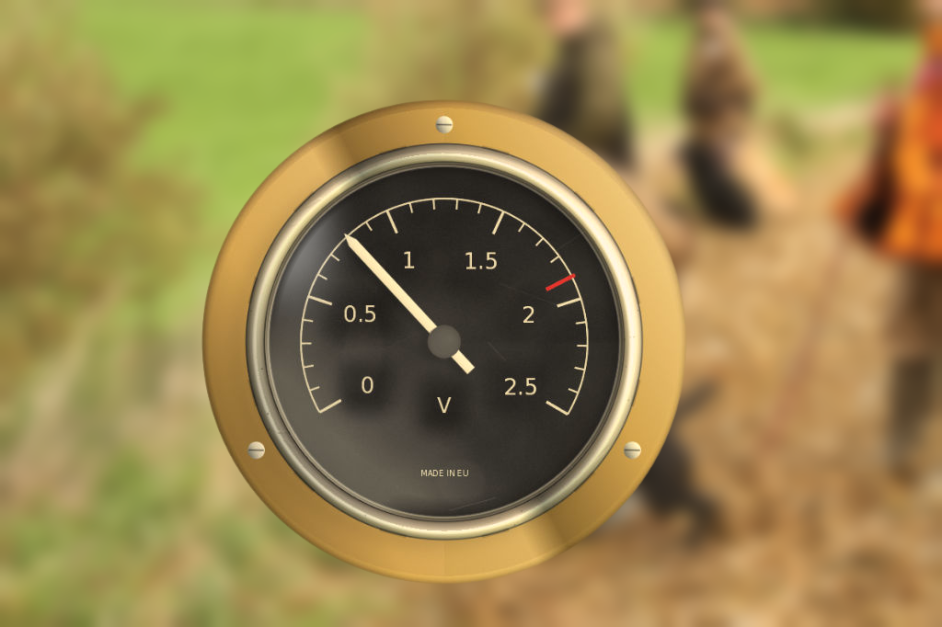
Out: {"value": 0.8, "unit": "V"}
